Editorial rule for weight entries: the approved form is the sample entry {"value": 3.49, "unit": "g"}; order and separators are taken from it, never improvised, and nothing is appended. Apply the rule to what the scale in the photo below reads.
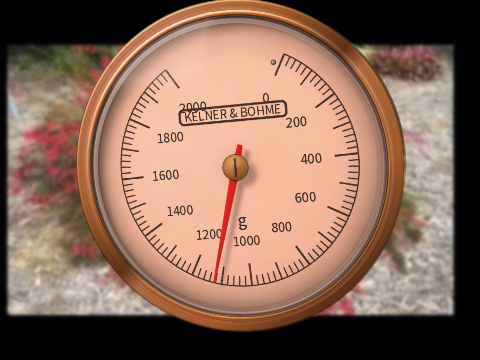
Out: {"value": 1120, "unit": "g"}
